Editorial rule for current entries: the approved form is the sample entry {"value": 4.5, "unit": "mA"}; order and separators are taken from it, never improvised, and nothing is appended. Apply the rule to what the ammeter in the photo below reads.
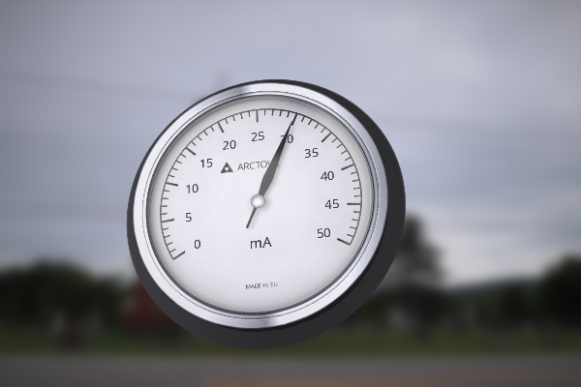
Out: {"value": 30, "unit": "mA"}
